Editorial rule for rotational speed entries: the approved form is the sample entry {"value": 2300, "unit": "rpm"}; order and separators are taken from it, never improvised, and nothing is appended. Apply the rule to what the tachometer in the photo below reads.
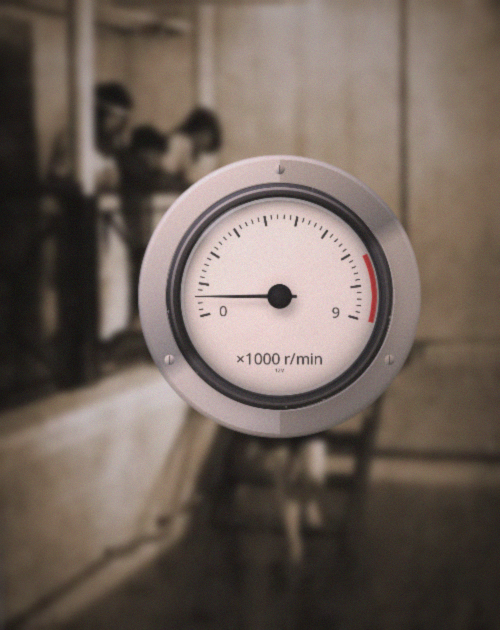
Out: {"value": 600, "unit": "rpm"}
